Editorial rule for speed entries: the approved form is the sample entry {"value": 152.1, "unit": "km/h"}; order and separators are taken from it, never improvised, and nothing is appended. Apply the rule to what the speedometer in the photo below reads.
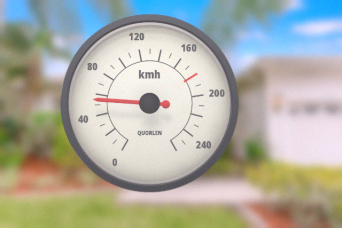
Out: {"value": 55, "unit": "km/h"}
